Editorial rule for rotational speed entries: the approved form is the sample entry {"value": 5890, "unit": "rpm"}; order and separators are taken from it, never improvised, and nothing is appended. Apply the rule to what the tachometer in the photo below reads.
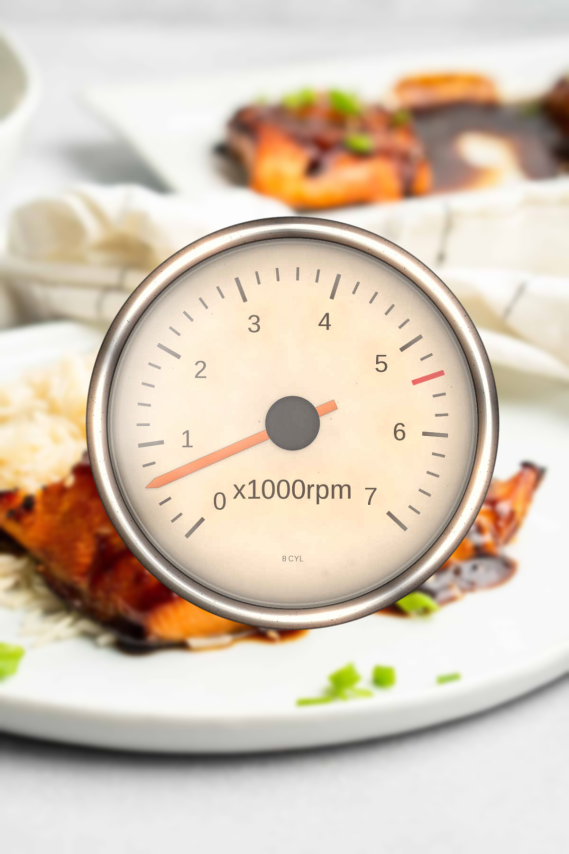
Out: {"value": 600, "unit": "rpm"}
